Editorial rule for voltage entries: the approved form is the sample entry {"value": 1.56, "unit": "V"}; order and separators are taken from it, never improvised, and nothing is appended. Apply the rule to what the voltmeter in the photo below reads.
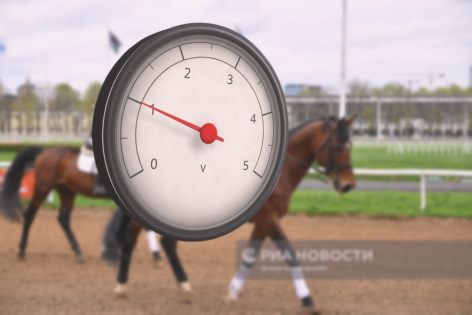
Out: {"value": 1, "unit": "V"}
